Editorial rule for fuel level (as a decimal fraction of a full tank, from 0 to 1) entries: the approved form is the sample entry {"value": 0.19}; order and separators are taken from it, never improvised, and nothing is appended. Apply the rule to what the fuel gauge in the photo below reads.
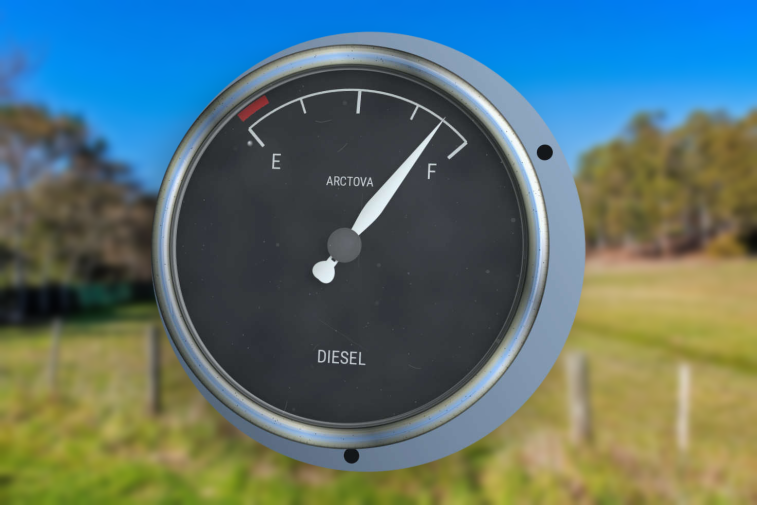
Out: {"value": 0.875}
